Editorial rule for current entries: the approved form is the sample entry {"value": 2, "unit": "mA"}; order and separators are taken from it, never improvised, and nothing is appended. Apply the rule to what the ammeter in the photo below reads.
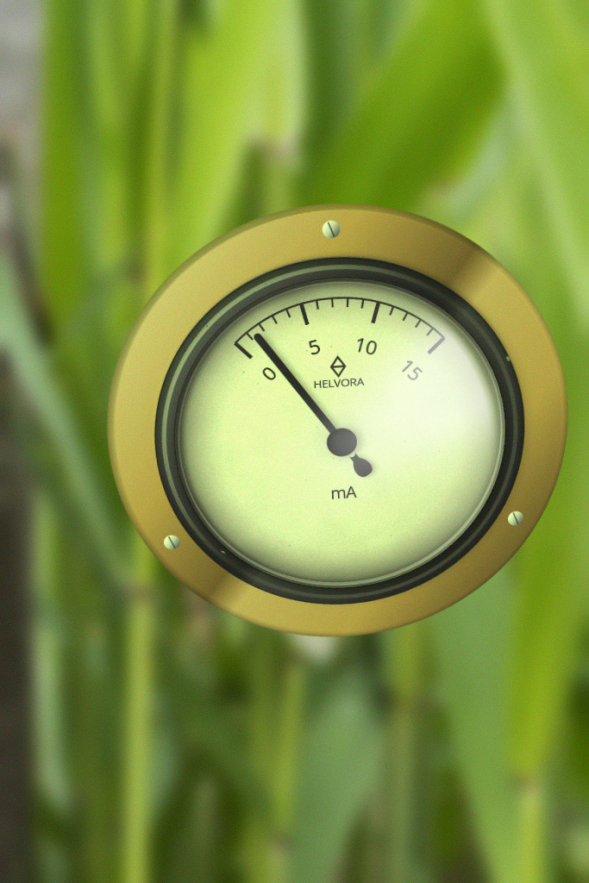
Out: {"value": 1.5, "unit": "mA"}
